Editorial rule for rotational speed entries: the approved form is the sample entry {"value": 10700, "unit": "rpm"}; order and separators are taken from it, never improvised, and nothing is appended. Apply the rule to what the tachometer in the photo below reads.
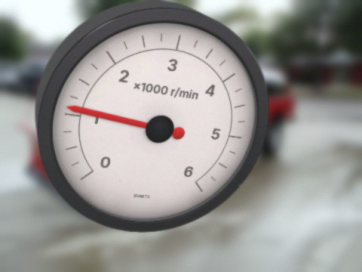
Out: {"value": 1125, "unit": "rpm"}
